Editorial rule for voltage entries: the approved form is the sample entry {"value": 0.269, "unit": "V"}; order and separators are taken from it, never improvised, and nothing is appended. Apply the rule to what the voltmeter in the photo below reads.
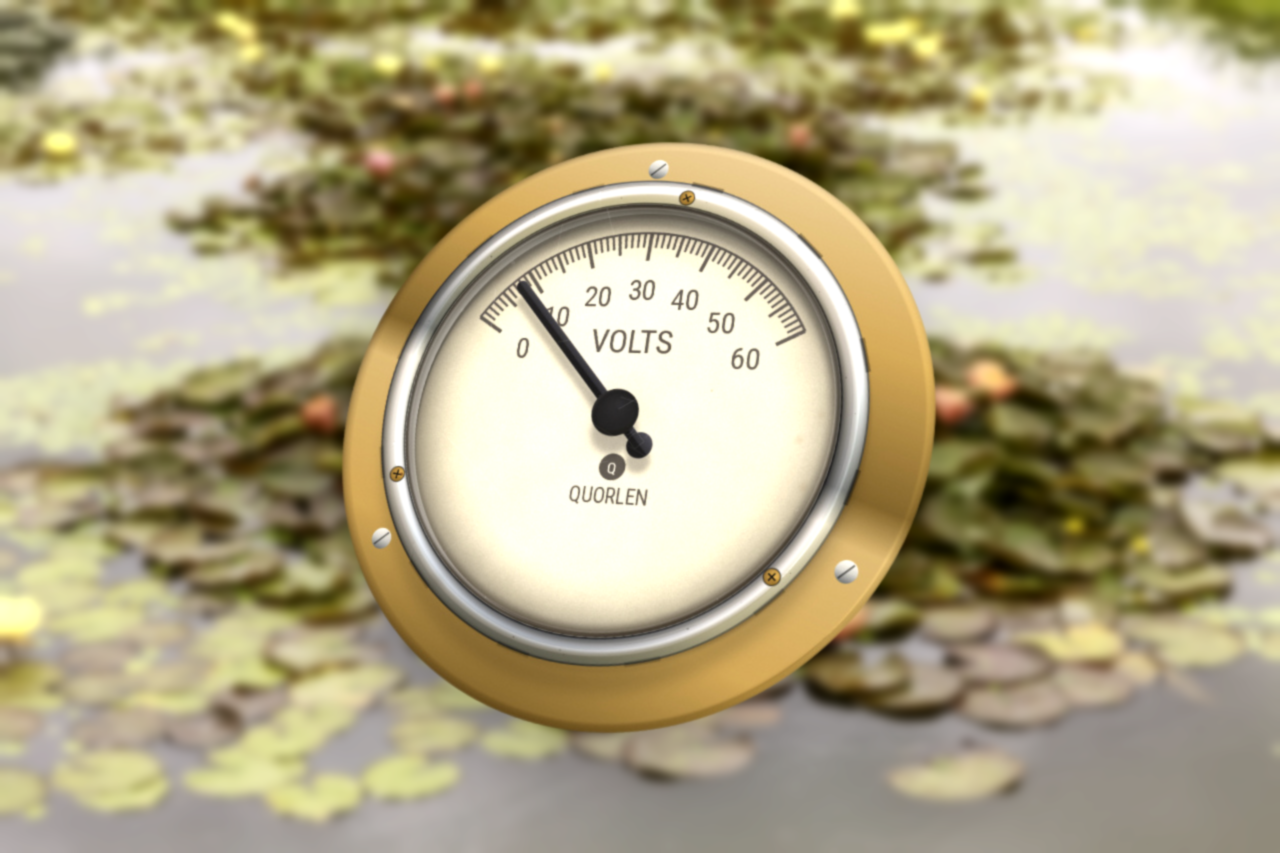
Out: {"value": 8, "unit": "V"}
